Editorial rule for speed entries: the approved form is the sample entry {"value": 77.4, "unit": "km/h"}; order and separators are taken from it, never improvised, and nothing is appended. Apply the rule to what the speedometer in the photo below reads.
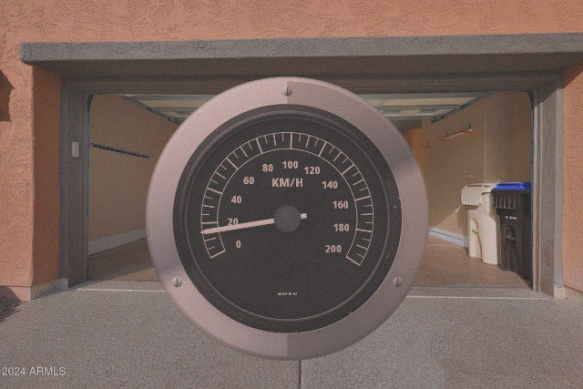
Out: {"value": 15, "unit": "km/h"}
